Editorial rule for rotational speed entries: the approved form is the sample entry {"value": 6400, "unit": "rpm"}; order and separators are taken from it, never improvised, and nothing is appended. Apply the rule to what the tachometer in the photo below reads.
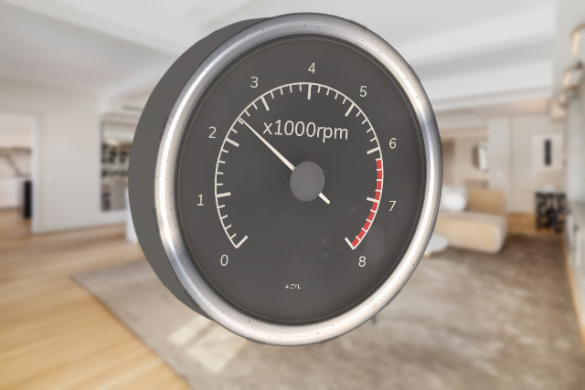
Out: {"value": 2400, "unit": "rpm"}
